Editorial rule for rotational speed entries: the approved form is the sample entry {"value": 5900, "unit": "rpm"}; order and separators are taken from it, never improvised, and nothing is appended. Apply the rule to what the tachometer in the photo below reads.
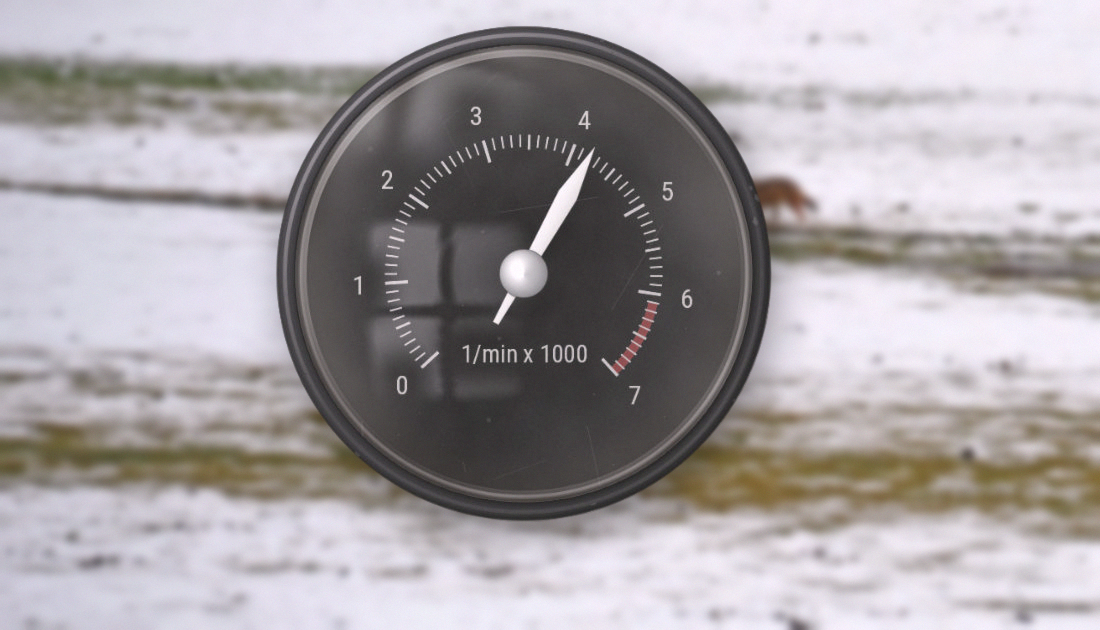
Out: {"value": 4200, "unit": "rpm"}
